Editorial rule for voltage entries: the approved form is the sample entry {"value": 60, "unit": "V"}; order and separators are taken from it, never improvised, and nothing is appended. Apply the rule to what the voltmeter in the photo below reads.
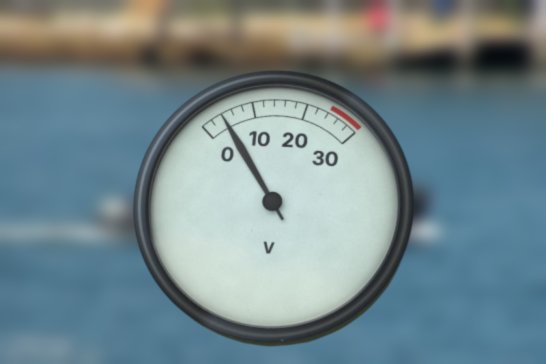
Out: {"value": 4, "unit": "V"}
